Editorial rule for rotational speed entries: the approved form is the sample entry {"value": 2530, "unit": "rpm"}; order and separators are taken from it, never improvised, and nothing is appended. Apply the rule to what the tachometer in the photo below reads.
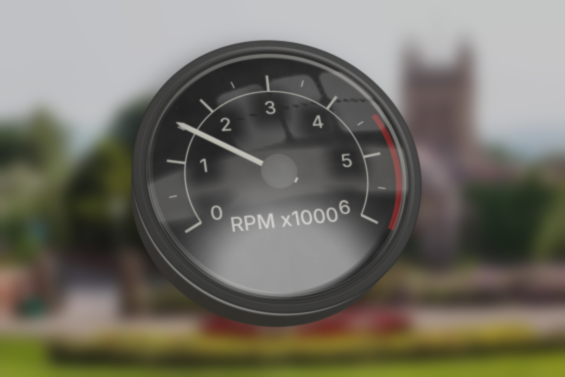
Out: {"value": 1500, "unit": "rpm"}
